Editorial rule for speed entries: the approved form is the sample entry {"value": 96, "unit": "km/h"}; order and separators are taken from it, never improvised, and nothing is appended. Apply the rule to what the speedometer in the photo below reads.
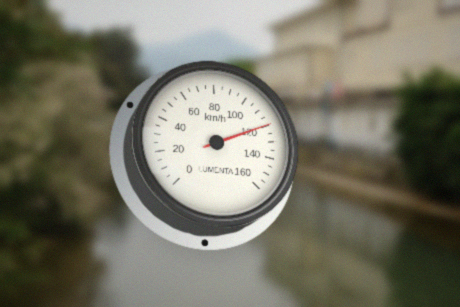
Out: {"value": 120, "unit": "km/h"}
